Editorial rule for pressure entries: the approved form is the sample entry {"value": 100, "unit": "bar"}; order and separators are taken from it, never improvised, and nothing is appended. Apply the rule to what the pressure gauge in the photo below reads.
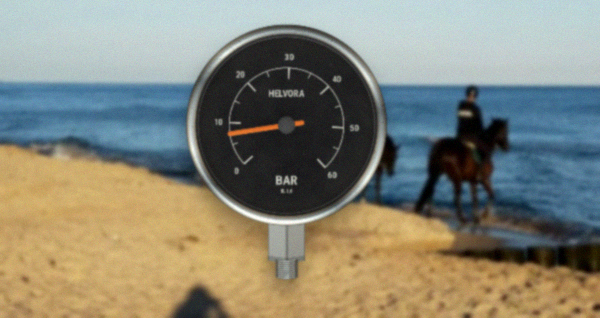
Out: {"value": 7.5, "unit": "bar"}
